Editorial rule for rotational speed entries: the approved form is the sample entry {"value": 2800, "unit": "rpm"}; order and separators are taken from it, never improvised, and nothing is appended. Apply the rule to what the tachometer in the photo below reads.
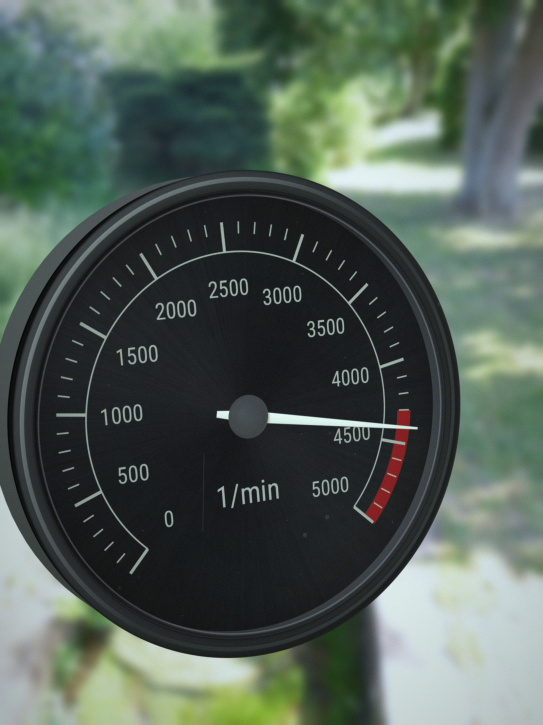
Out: {"value": 4400, "unit": "rpm"}
